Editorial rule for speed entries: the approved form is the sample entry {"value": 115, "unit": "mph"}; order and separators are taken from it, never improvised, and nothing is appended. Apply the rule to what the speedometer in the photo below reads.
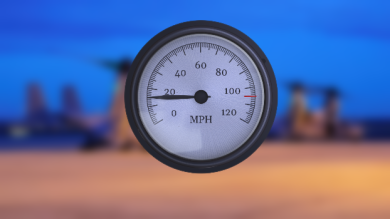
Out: {"value": 15, "unit": "mph"}
